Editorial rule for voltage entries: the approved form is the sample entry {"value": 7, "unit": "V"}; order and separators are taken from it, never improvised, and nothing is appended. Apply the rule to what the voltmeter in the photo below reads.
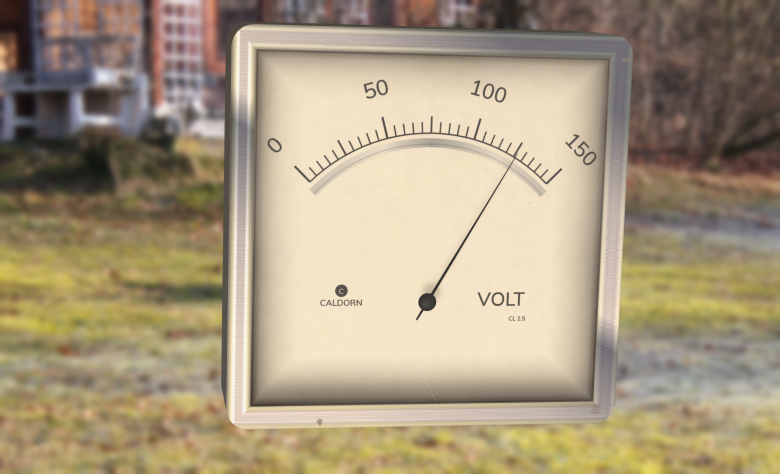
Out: {"value": 125, "unit": "V"}
